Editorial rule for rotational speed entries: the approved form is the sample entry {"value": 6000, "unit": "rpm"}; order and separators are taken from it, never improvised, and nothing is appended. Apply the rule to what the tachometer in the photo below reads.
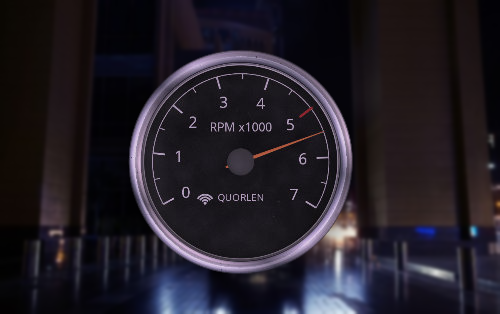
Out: {"value": 5500, "unit": "rpm"}
